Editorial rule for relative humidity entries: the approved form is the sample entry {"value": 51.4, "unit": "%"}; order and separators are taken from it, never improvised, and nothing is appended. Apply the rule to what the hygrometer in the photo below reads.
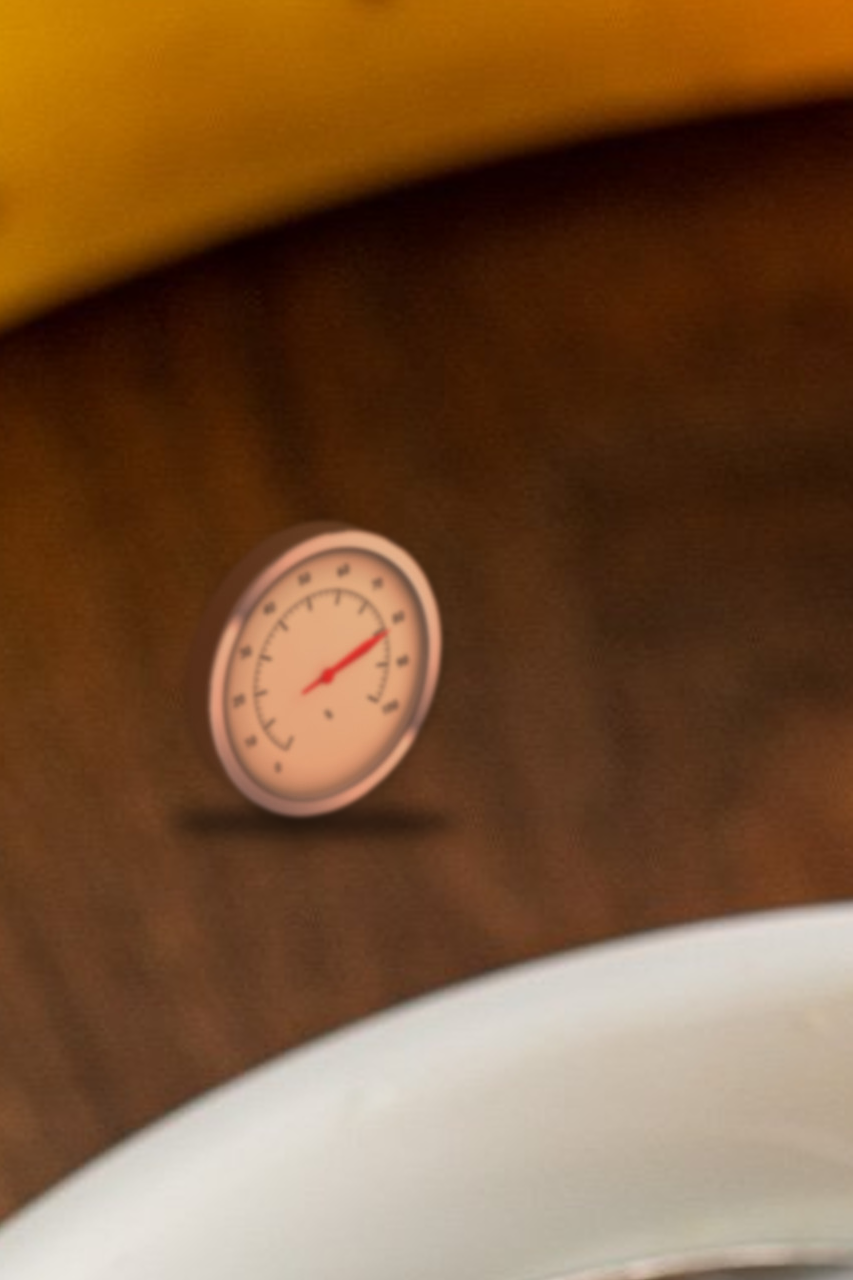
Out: {"value": 80, "unit": "%"}
